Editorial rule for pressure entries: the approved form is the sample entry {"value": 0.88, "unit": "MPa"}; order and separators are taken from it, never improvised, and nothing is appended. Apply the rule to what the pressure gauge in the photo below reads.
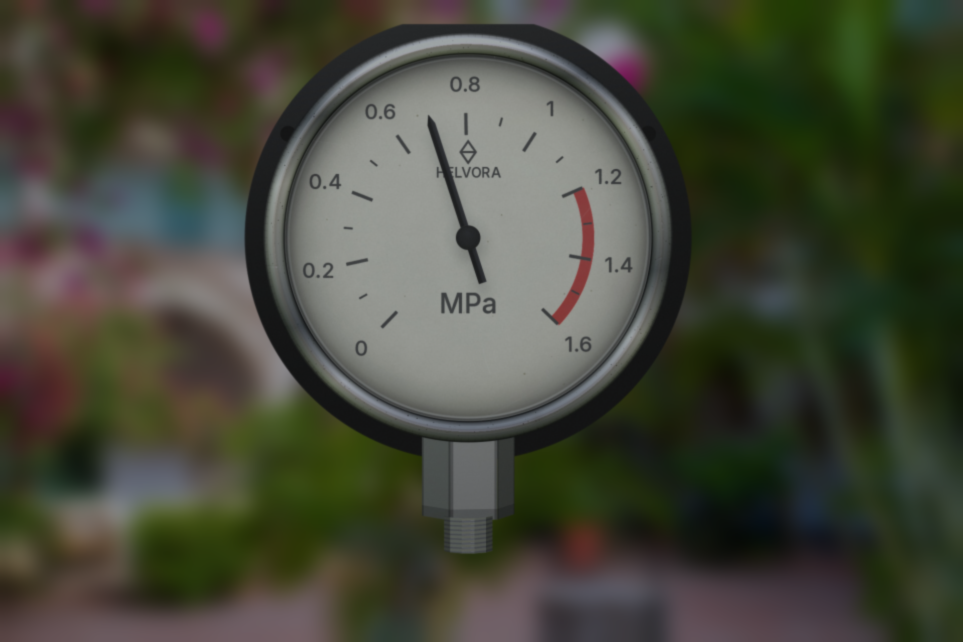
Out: {"value": 0.7, "unit": "MPa"}
